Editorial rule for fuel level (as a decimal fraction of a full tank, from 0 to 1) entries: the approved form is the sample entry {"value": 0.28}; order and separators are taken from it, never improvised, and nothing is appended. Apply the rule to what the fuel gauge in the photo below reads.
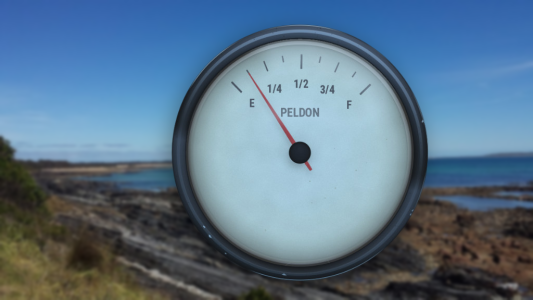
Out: {"value": 0.125}
